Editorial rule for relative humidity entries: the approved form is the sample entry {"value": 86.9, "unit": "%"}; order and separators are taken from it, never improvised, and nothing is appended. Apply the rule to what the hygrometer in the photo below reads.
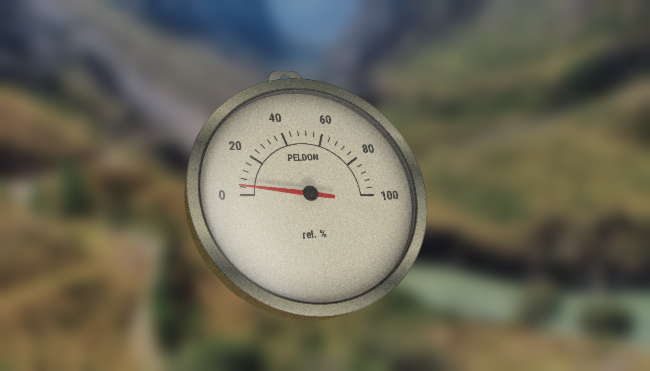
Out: {"value": 4, "unit": "%"}
